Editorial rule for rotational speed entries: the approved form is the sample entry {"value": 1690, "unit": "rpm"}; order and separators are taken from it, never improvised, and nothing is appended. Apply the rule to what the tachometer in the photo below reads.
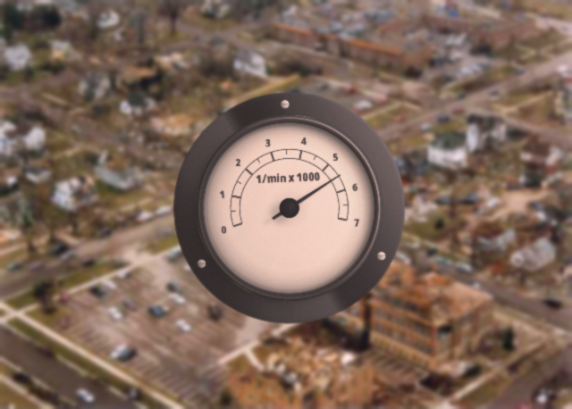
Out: {"value": 5500, "unit": "rpm"}
